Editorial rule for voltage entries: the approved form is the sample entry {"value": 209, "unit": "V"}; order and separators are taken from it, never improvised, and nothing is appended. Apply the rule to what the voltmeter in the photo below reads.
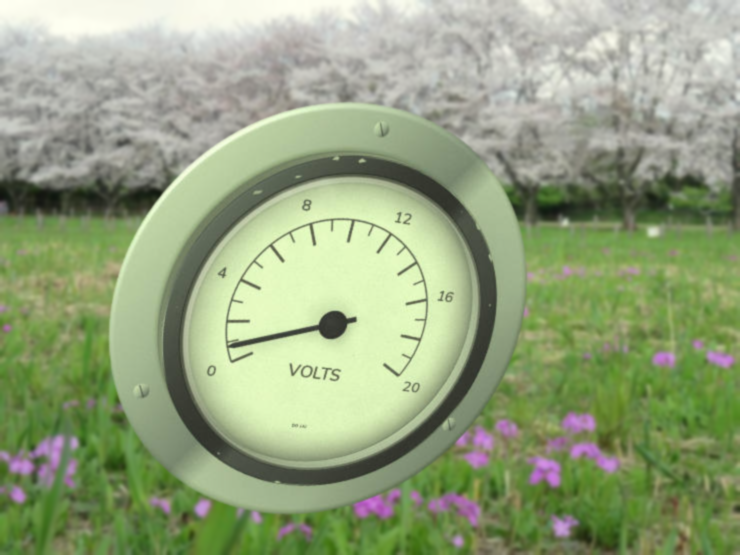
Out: {"value": 1, "unit": "V"}
